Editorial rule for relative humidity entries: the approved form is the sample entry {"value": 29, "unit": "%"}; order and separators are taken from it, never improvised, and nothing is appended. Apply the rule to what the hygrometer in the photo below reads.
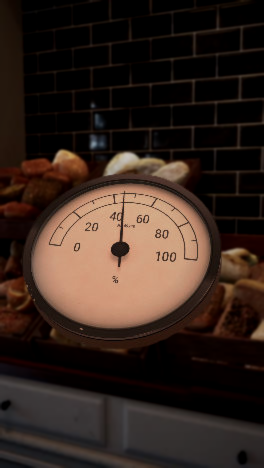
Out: {"value": 45, "unit": "%"}
